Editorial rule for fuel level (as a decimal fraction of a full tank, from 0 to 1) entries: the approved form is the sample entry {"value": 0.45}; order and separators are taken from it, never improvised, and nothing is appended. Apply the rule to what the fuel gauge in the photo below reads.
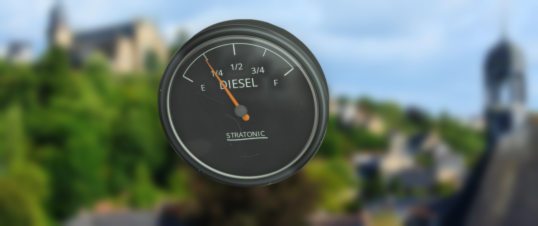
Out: {"value": 0.25}
